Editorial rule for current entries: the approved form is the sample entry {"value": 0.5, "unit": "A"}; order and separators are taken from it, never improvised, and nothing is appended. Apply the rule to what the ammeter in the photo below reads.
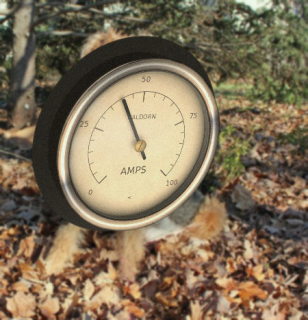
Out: {"value": 40, "unit": "A"}
